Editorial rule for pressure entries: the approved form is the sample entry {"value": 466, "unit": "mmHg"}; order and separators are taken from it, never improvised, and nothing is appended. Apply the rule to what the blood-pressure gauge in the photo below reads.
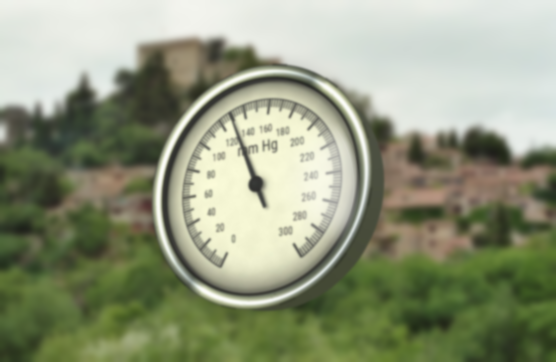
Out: {"value": 130, "unit": "mmHg"}
